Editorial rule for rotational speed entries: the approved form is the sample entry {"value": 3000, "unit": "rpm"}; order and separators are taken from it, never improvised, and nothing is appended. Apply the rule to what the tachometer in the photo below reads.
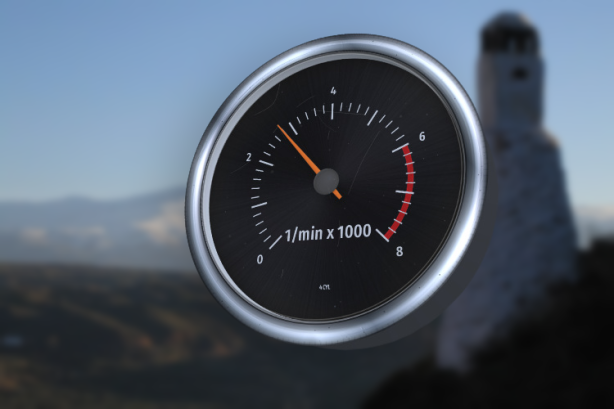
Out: {"value": 2800, "unit": "rpm"}
